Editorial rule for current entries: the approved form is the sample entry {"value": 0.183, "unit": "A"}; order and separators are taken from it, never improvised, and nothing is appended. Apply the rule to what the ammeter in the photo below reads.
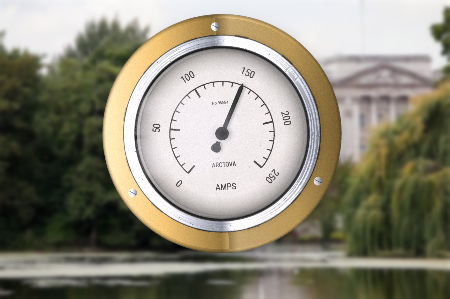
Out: {"value": 150, "unit": "A"}
